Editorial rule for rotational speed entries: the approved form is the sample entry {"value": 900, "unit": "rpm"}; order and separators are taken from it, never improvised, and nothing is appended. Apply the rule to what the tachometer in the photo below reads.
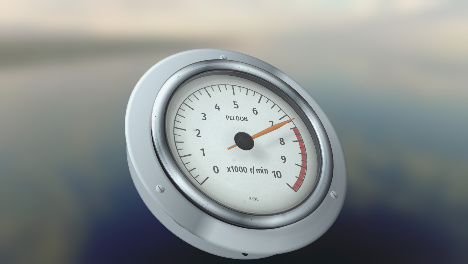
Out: {"value": 7250, "unit": "rpm"}
